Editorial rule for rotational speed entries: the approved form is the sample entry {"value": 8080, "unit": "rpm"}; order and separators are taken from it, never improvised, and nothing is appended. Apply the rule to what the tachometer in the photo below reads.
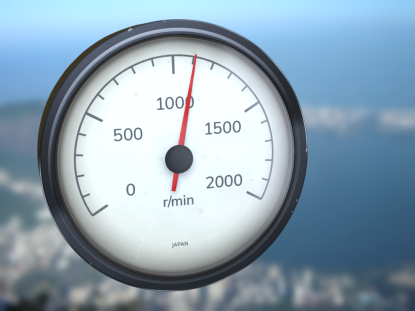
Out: {"value": 1100, "unit": "rpm"}
